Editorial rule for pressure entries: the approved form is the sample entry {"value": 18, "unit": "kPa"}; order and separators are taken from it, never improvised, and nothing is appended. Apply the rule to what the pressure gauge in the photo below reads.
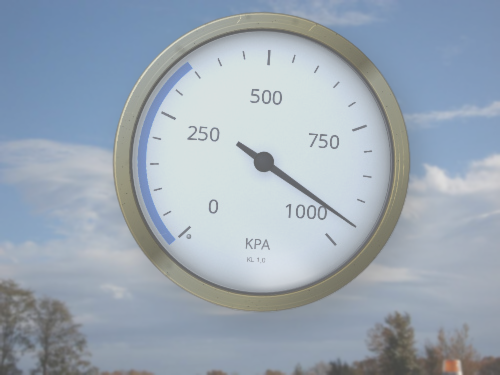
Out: {"value": 950, "unit": "kPa"}
